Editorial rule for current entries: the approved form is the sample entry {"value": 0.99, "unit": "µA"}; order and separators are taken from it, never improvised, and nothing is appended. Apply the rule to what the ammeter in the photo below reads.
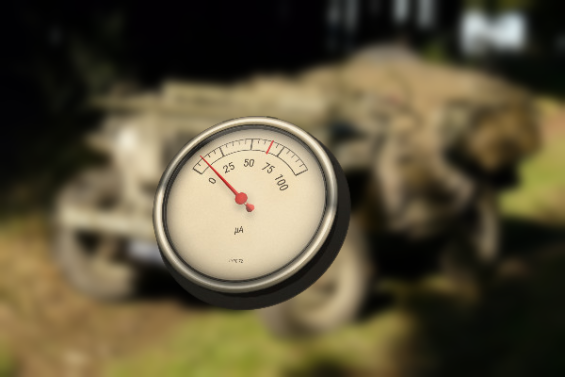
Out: {"value": 10, "unit": "µA"}
